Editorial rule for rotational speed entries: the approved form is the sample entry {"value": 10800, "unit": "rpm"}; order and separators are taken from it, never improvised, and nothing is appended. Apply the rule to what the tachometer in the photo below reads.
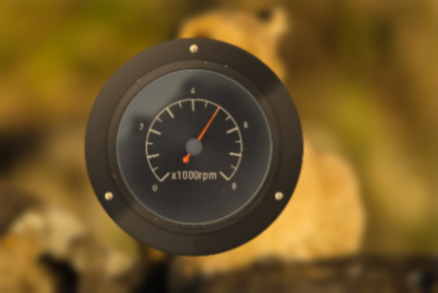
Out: {"value": 5000, "unit": "rpm"}
